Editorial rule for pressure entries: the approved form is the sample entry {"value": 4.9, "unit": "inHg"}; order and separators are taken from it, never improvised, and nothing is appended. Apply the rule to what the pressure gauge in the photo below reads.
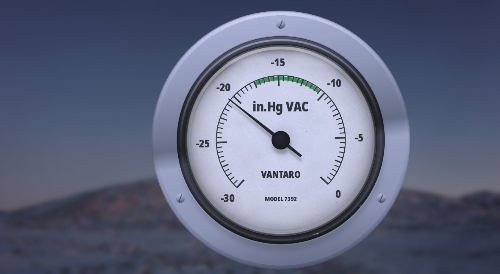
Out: {"value": -20.5, "unit": "inHg"}
